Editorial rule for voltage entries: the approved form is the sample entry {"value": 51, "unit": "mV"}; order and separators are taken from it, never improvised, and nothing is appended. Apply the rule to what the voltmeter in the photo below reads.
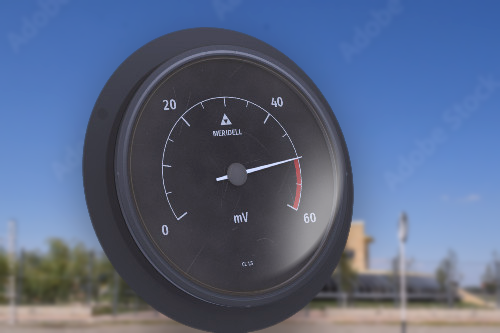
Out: {"value": 50, "unit": "mV"}
